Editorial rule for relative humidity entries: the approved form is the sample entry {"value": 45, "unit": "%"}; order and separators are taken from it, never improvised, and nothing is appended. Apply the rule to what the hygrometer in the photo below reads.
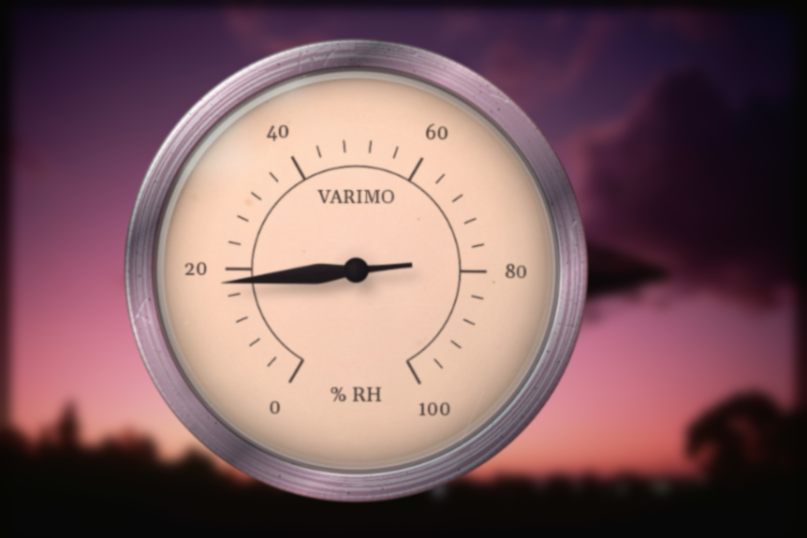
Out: {"value": 18, "unit": "%"}
